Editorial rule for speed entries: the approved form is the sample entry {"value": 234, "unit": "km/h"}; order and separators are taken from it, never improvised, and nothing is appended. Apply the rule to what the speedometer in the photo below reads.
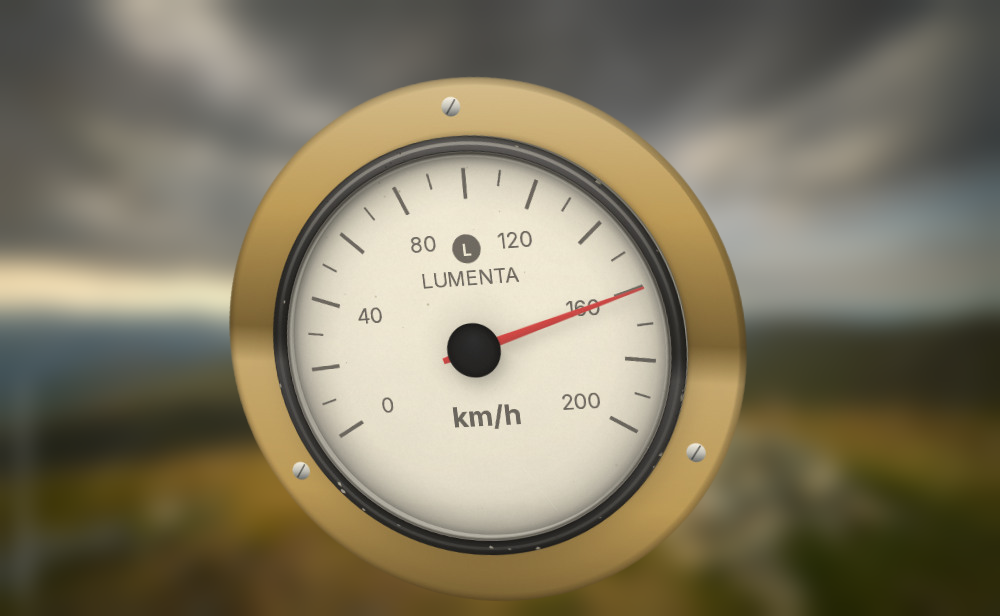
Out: {"value": 160, "unit": "km/h"}
